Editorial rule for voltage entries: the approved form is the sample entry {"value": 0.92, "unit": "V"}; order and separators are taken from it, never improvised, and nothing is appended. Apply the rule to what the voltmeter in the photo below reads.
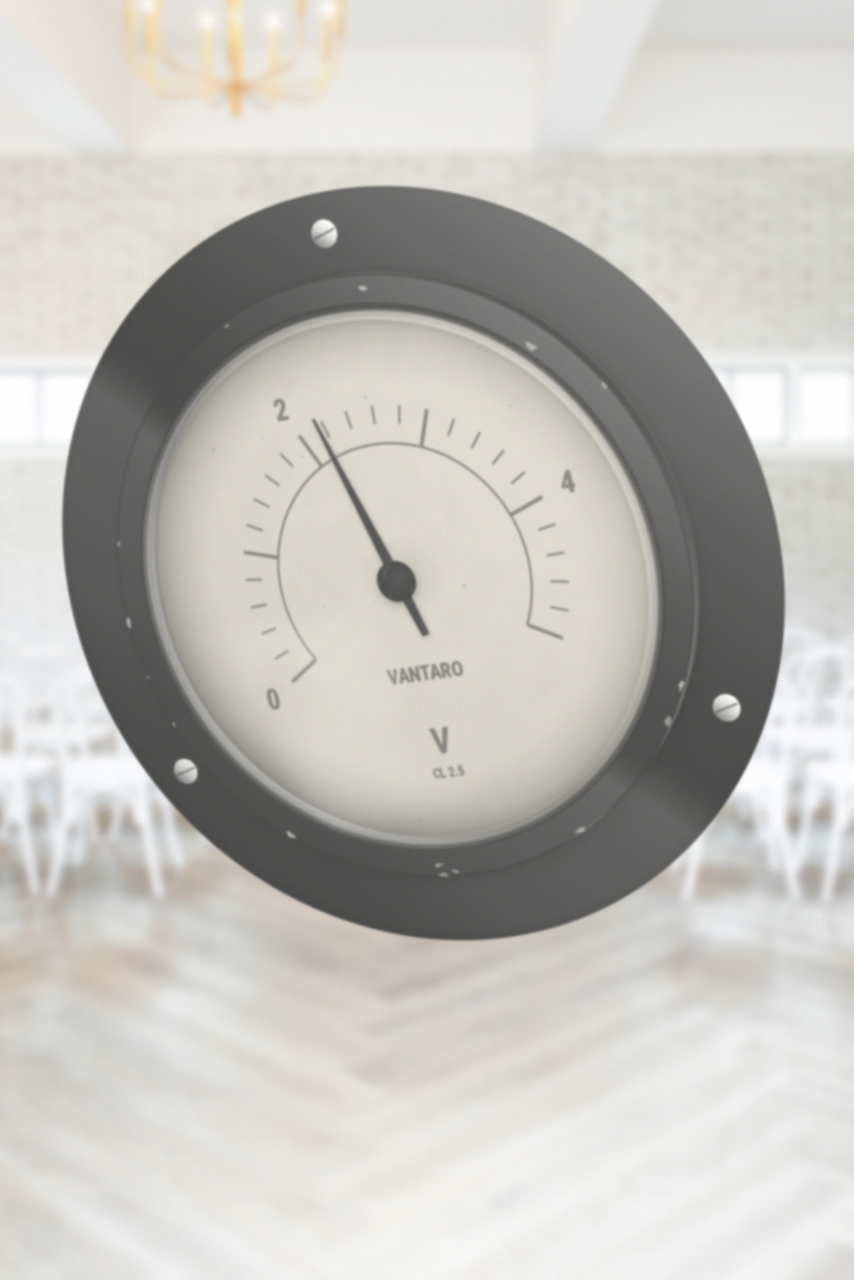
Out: {"value": 2.2, "unit": "V"}
